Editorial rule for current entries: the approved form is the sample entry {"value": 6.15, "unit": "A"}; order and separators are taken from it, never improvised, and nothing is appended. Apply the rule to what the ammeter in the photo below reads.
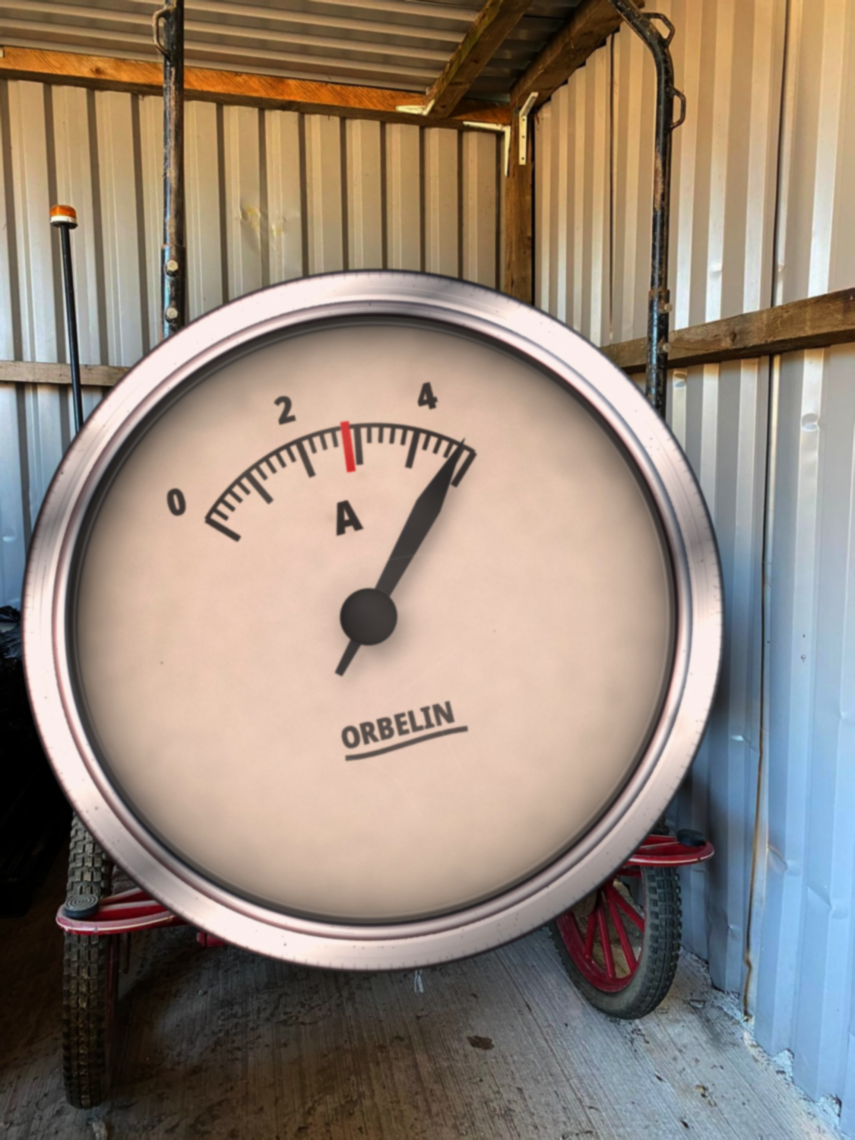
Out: {"value": 4.8, "unit": "A"}
